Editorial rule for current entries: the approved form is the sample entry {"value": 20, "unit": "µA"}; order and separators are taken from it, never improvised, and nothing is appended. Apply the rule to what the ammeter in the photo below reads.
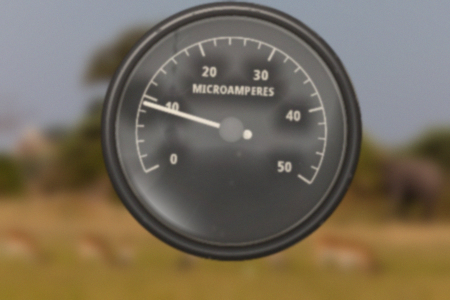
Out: {"value": 9, "unit": "µA"}
